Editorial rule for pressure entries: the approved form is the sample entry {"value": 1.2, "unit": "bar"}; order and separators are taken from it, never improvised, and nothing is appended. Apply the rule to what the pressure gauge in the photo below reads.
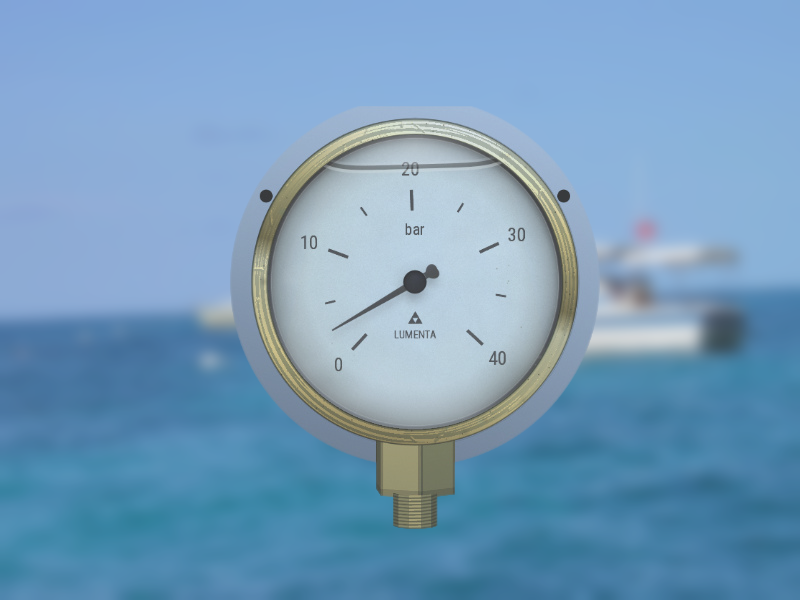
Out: {"value": 2.5, "unit": "bar"}
